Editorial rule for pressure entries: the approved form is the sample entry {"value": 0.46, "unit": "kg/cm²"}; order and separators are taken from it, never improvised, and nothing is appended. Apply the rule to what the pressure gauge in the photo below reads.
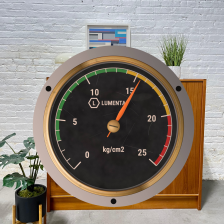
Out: {"value": 15.5, "unit": "kg/cm²"}
